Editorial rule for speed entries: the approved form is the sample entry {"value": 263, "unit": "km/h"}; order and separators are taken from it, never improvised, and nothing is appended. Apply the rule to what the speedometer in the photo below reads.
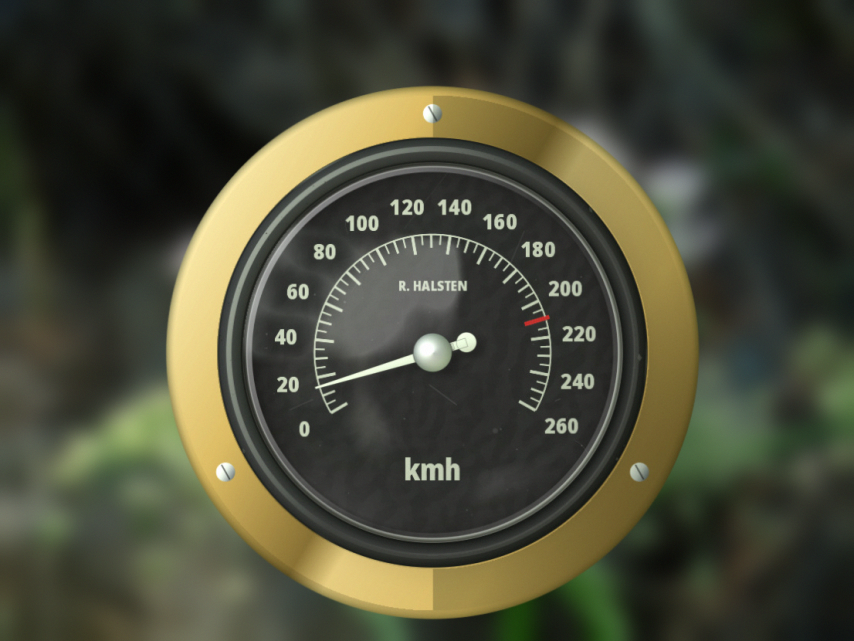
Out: {"value": 15, "unit": "km/h"}
